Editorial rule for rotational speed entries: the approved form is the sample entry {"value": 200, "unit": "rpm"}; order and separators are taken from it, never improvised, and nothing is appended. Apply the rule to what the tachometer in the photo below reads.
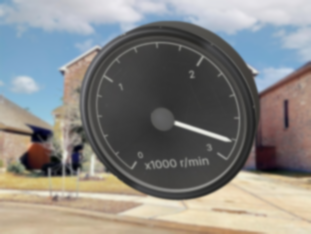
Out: {"value": 2800, "unit": "rpm"}
